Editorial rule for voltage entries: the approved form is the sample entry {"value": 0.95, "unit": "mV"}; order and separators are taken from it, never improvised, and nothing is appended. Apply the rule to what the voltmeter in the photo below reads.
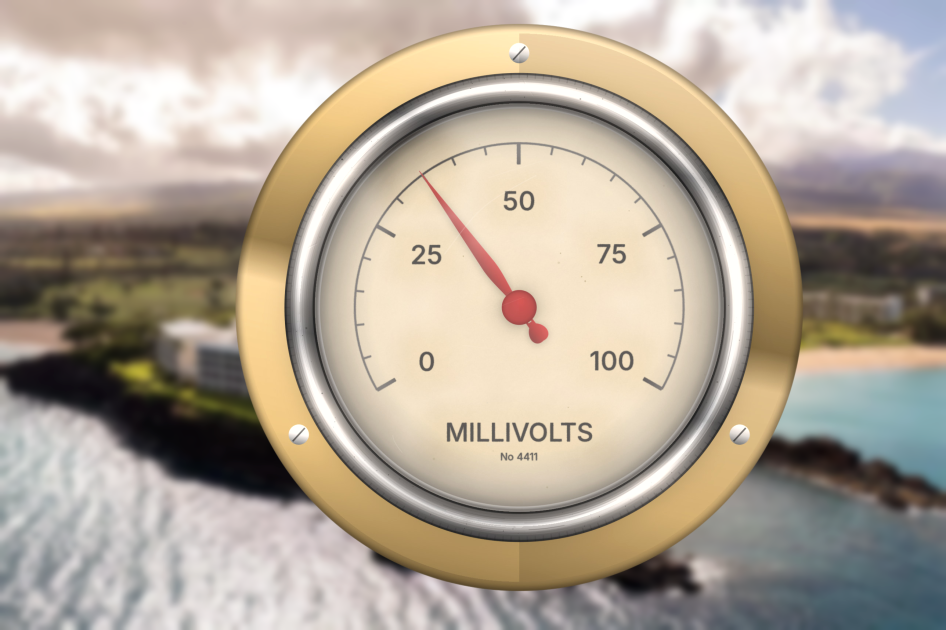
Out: {"value": 35, "unit": "mV"}
